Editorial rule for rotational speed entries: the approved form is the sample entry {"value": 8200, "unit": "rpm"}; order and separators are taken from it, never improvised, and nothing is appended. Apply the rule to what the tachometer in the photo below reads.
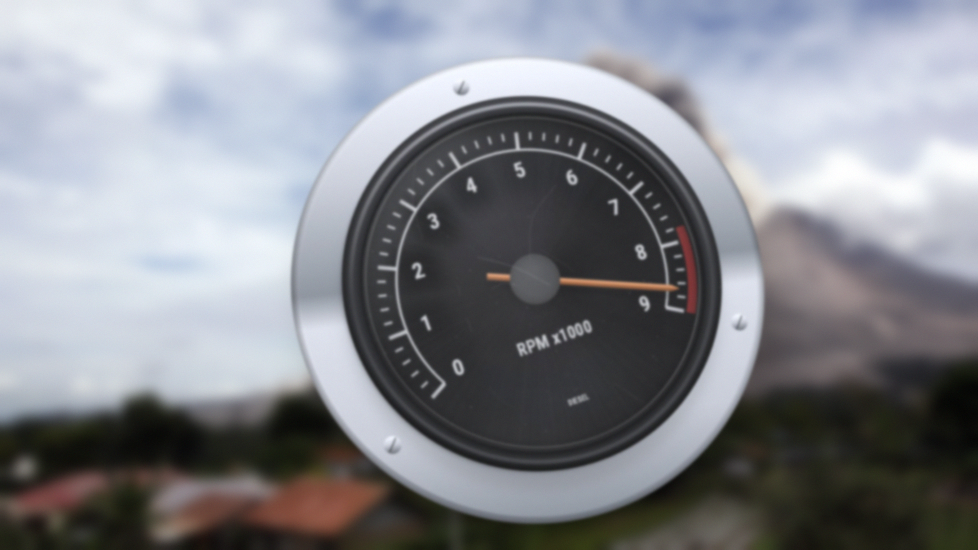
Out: {"value": 8700, "unit": "rpm"}
